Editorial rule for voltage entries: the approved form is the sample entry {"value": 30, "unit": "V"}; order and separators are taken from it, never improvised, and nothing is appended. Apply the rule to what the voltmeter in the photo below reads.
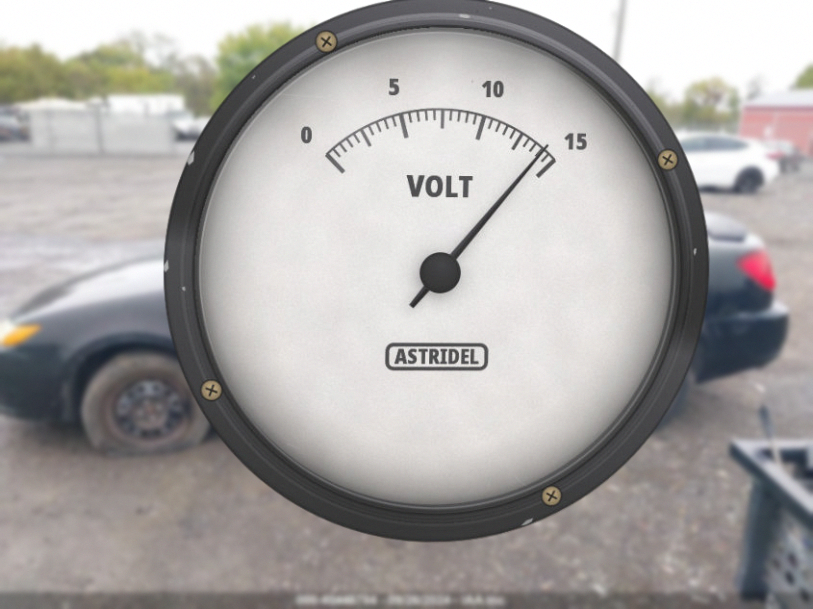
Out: {"value": 14, "unit": "V"}
